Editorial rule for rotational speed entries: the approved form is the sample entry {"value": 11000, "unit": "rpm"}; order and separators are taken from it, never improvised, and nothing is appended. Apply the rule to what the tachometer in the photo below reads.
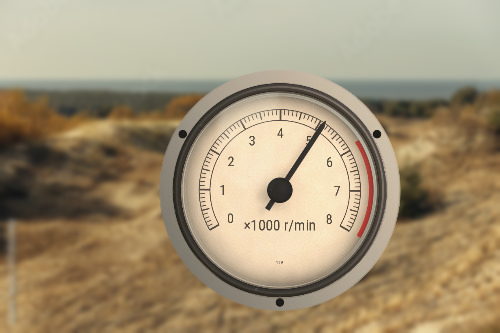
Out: {"value": 5100, "unit": "rpm"}
